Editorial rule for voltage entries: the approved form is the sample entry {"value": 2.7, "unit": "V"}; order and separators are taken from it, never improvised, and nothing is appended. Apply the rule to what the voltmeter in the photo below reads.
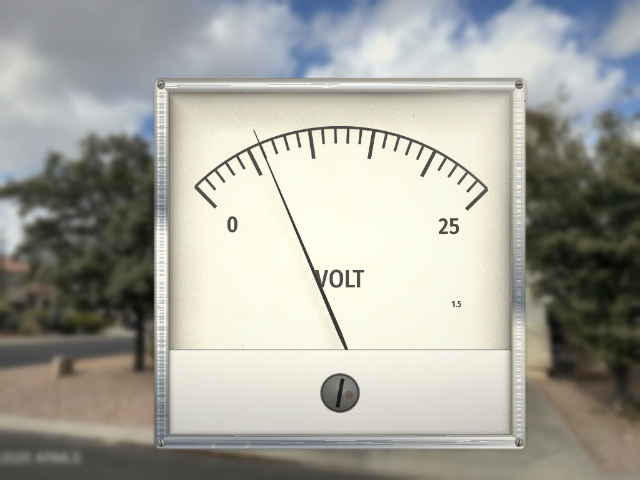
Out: {"value": 6, "unit": "V"}
